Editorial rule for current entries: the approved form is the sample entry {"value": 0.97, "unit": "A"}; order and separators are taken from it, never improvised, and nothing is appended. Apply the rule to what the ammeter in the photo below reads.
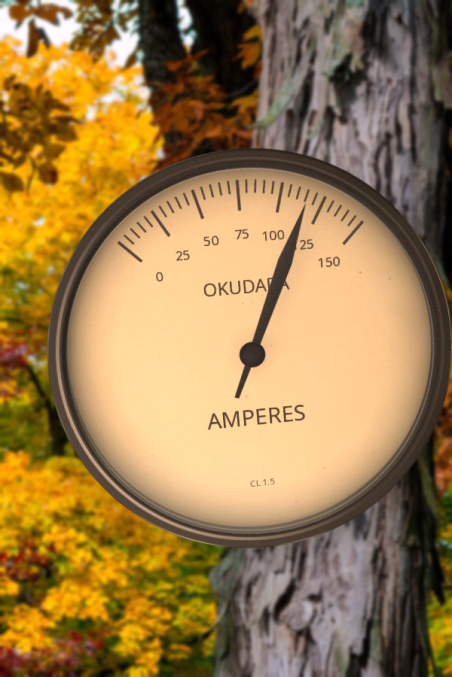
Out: {"value": 115, "unit": "A"}
